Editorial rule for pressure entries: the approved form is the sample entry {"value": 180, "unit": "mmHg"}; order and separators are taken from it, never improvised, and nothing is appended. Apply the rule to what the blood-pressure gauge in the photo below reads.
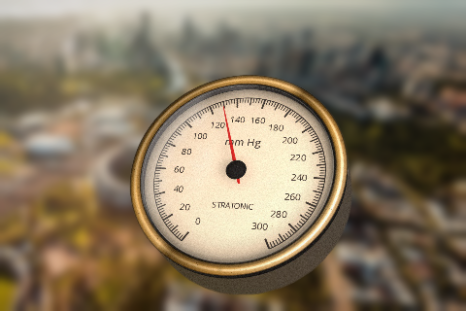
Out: {"value": 130, "unit": "mmHg"}
